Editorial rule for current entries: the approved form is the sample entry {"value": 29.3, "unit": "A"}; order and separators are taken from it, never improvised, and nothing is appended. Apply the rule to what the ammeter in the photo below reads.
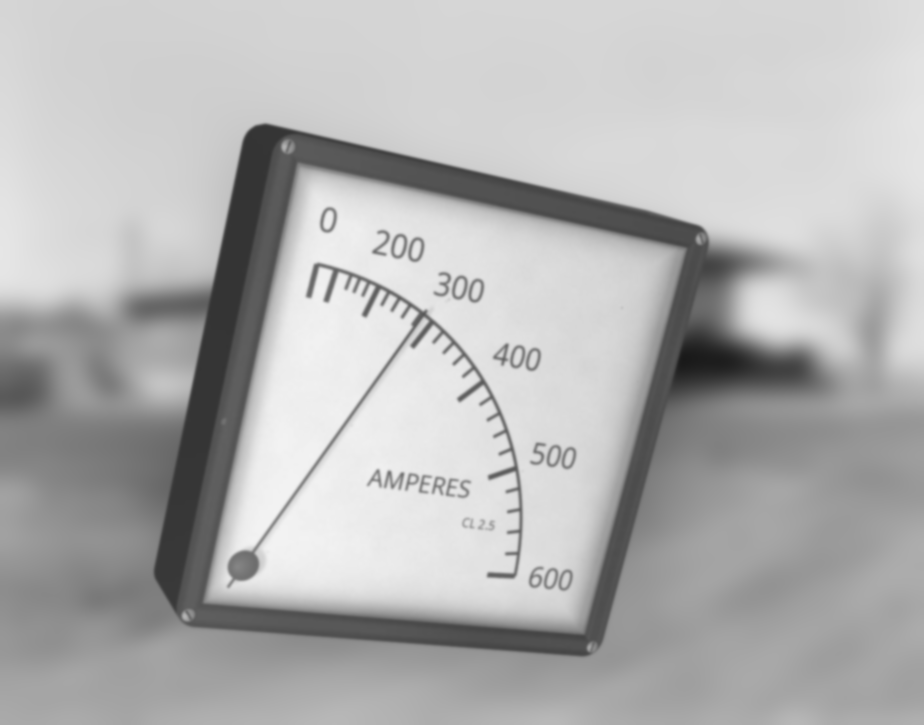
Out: {"value": 280, "unit": "A"}
